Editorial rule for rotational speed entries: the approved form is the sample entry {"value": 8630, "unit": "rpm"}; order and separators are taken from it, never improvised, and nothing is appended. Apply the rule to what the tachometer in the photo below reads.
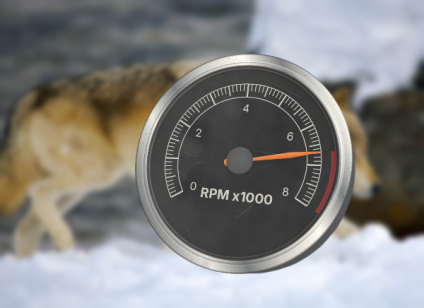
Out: {"value": 6700, "unit": "rpm"}
